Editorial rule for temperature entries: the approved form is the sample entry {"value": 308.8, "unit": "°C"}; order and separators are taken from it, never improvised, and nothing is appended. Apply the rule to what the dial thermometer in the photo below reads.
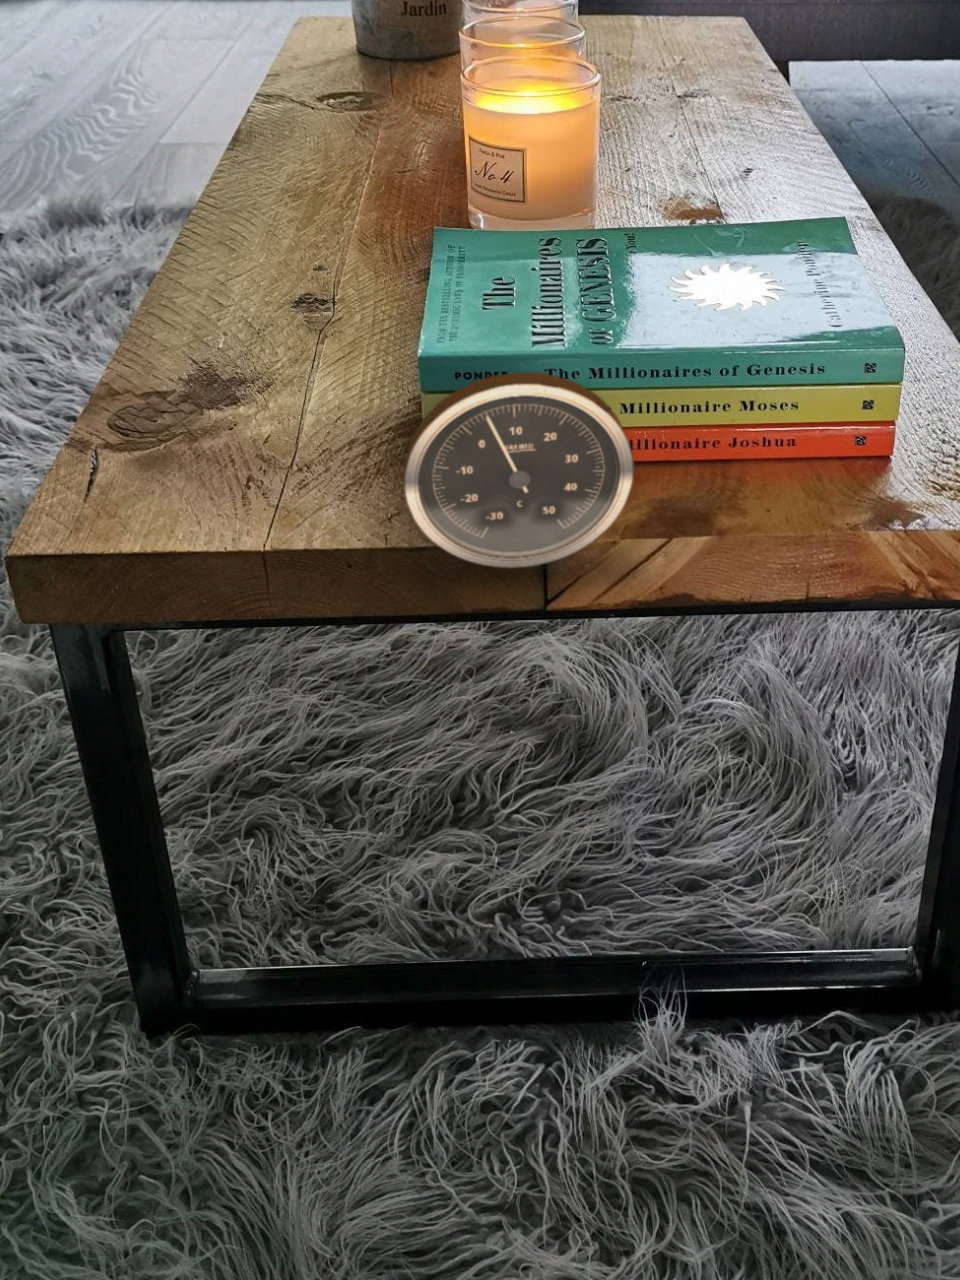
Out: {"value": 5, "unit": "°C"}
